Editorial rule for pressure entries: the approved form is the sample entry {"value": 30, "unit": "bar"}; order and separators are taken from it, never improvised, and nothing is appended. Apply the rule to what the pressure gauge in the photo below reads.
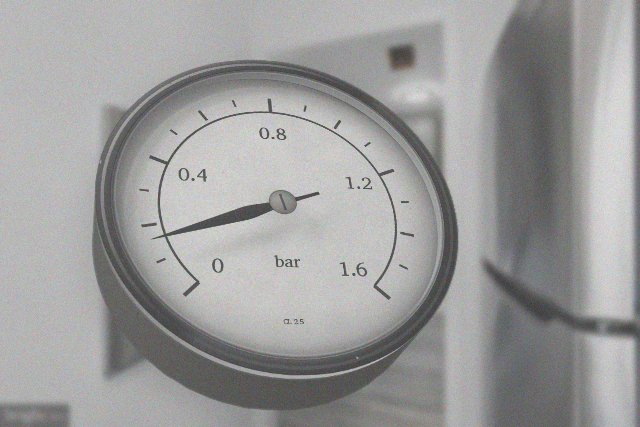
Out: {"value": 0.15, "unit": "bar"}
